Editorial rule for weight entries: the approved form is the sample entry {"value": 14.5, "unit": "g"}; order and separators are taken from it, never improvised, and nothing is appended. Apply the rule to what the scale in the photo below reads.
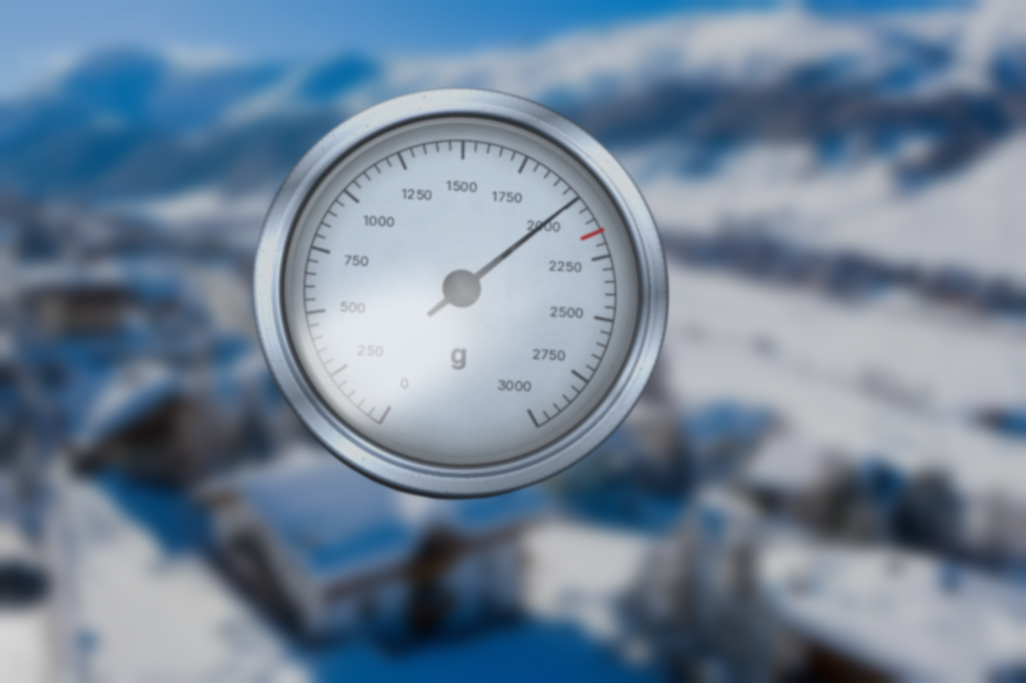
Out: {"value": 2000, "unit": "g"}
